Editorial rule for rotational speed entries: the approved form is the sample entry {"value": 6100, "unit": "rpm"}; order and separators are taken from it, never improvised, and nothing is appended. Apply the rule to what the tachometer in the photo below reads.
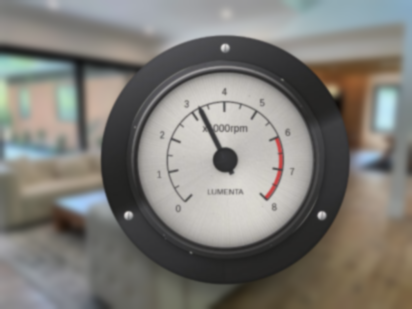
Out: {"value": 3250, "unit": "rpm"}
